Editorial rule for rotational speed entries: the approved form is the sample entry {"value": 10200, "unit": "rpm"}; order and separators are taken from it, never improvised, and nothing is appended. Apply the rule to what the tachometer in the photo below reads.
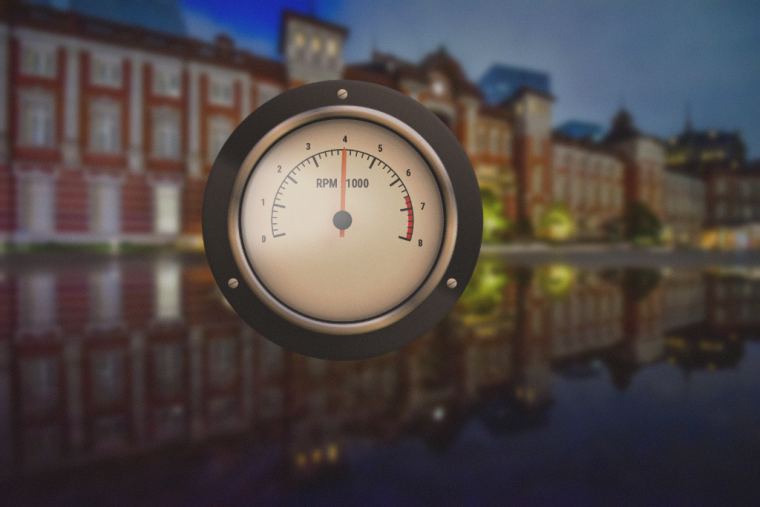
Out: {"value": 4000, "unit": "rpm"}
